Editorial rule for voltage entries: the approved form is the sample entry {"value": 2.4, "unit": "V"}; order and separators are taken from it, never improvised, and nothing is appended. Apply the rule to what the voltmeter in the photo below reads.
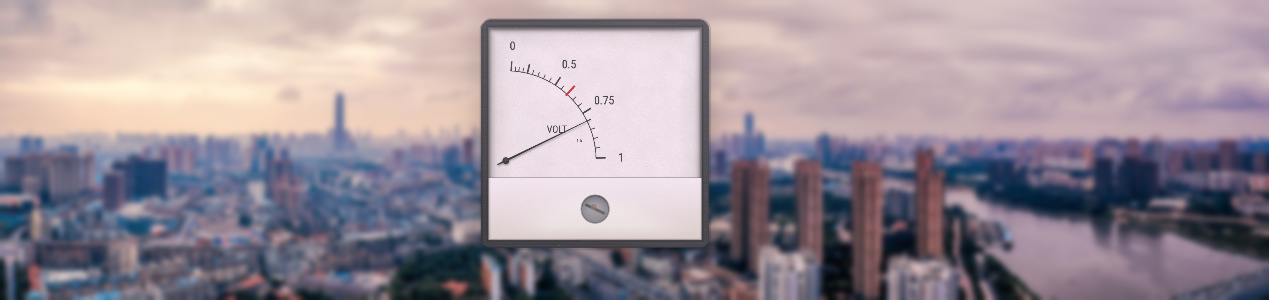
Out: {"value": 0.8, "unit": "V"}
